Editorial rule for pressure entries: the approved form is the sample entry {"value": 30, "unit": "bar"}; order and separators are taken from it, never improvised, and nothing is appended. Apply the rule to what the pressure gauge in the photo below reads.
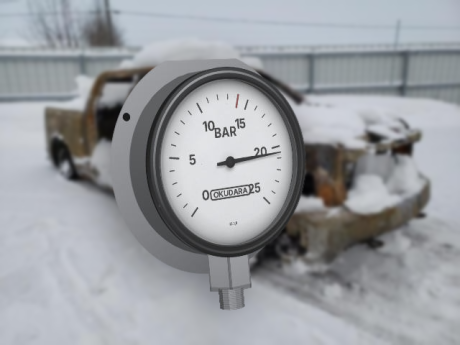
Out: {"value": 20.5, "unit": "bar"}
